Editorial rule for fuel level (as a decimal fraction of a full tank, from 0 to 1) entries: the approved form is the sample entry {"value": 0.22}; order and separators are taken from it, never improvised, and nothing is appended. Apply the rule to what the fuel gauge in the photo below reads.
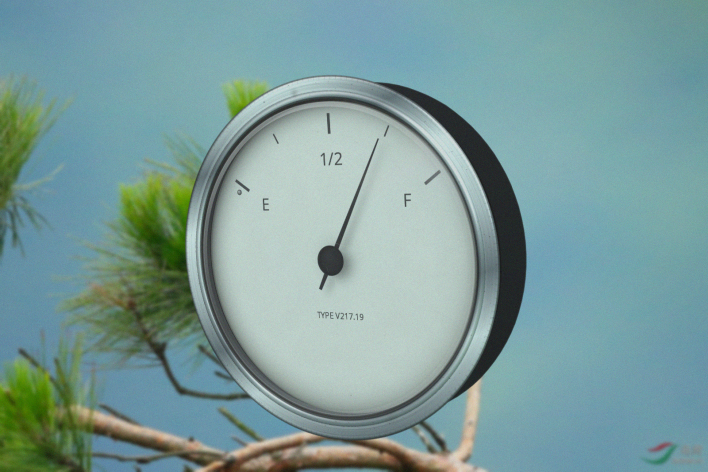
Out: {"value": 0.75}
